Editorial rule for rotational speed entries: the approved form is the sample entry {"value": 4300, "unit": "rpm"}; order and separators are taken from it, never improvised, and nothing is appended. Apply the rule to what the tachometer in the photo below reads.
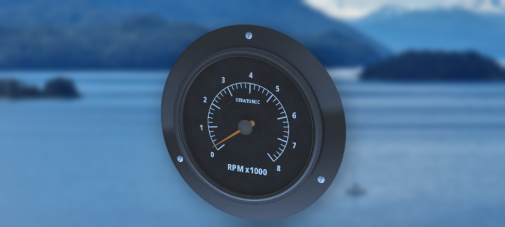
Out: {"value": 200, "unit": "rpm"}
